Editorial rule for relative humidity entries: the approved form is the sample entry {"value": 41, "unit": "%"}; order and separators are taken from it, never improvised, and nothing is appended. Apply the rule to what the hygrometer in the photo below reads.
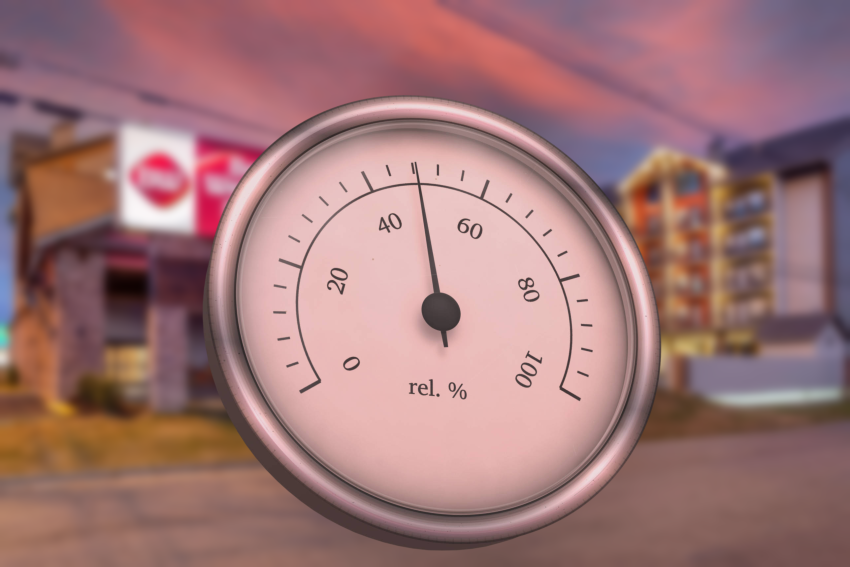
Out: {"value": 48, "unit": "%"}
